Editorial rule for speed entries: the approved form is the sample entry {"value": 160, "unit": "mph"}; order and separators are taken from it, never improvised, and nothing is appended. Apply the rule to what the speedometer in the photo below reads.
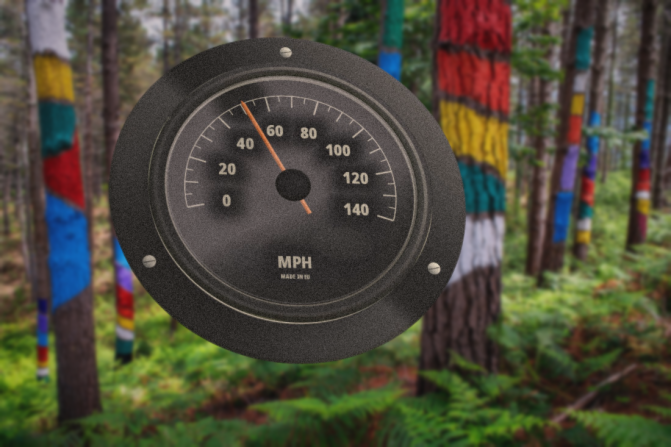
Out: {"value": 50, "unit": "mph"}
